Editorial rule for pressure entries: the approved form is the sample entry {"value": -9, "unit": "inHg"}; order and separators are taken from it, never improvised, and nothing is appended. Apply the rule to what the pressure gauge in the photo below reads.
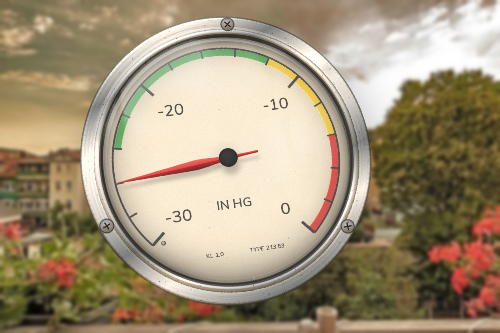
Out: {"value": -26, "unit": "inHg"}
